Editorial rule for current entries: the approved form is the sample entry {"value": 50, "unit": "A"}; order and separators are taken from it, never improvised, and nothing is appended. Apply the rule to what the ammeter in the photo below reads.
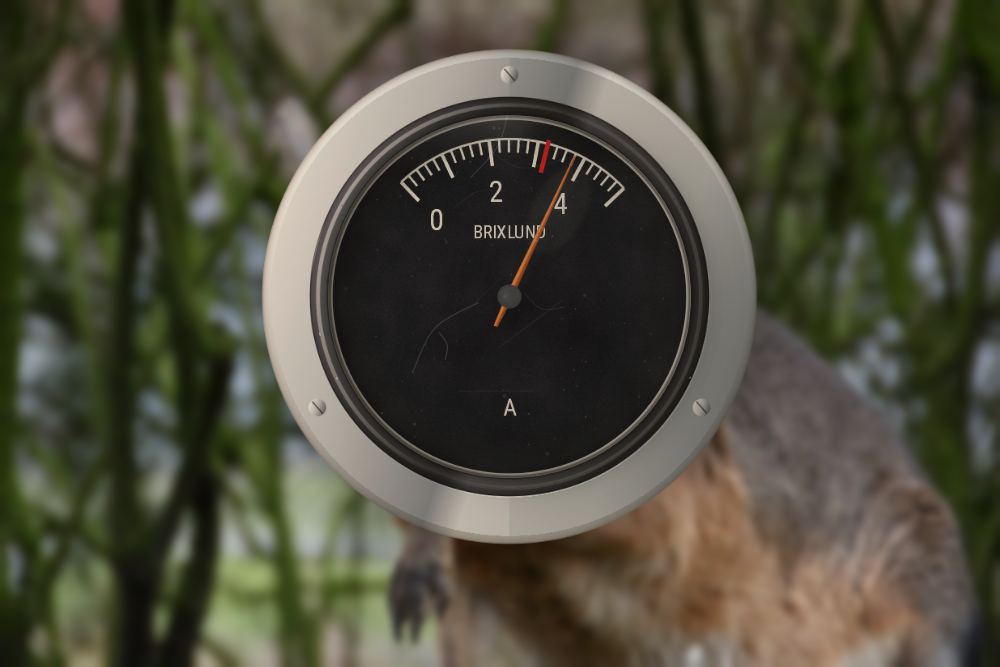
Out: {"value": 3.8, "unit": "A"}
